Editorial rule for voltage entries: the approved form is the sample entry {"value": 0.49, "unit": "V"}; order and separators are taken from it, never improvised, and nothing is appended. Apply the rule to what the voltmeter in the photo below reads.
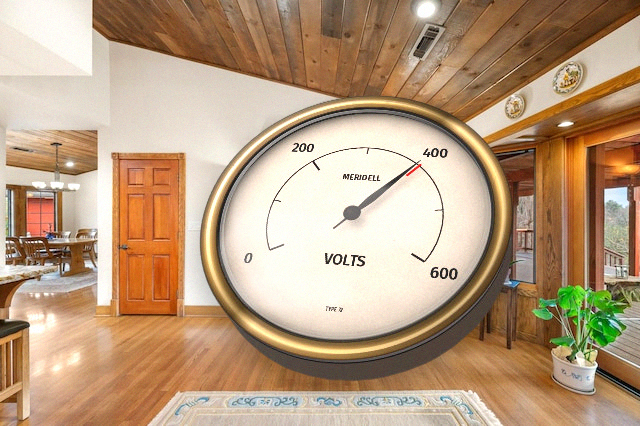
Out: {"value": 400, "unit": "V"}
